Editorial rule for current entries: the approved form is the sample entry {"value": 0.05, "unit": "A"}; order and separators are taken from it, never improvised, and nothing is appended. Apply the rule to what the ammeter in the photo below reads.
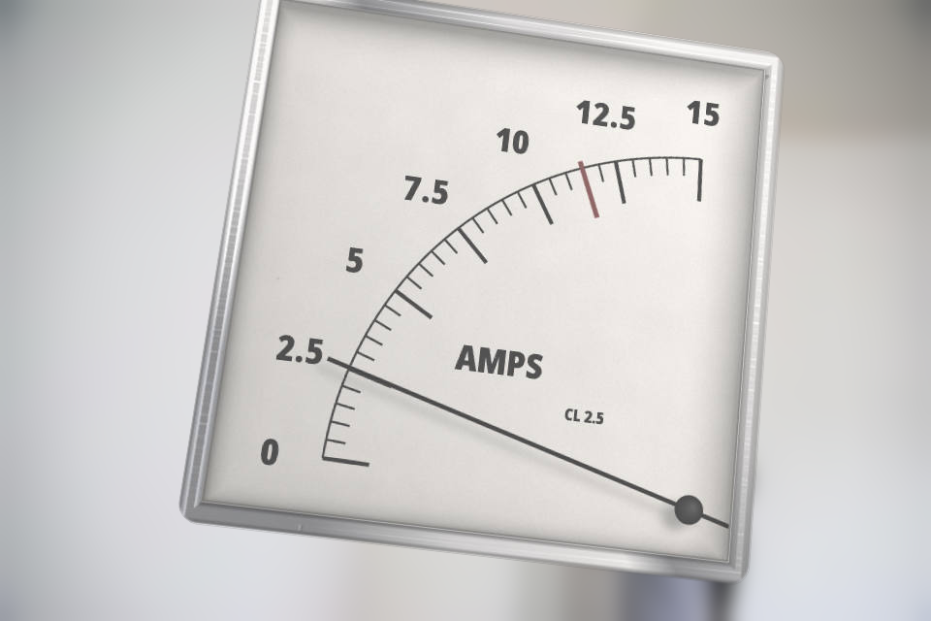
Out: {"value": 2.5, "unit": "A"}
